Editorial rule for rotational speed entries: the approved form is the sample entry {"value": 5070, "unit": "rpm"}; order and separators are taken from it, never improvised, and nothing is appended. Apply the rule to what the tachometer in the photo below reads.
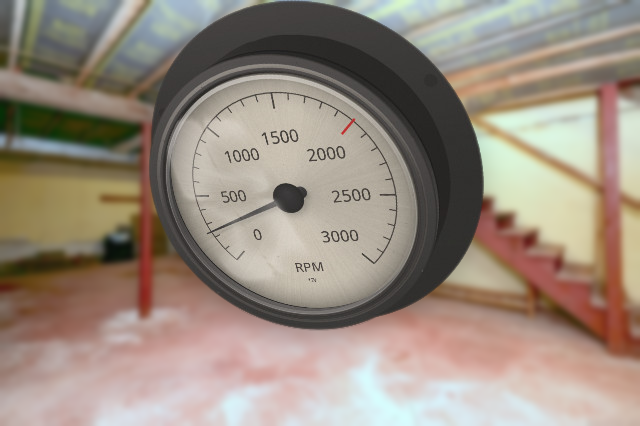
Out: {"value": 250, "unit": "rpm"}
